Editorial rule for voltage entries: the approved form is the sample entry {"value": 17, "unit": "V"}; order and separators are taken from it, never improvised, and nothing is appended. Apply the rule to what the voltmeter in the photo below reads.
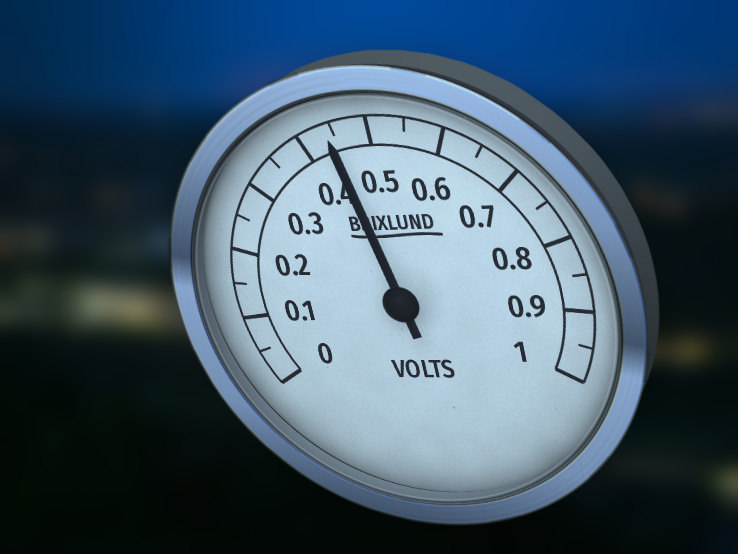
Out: {"value": 0.45, "unit": "V"}
